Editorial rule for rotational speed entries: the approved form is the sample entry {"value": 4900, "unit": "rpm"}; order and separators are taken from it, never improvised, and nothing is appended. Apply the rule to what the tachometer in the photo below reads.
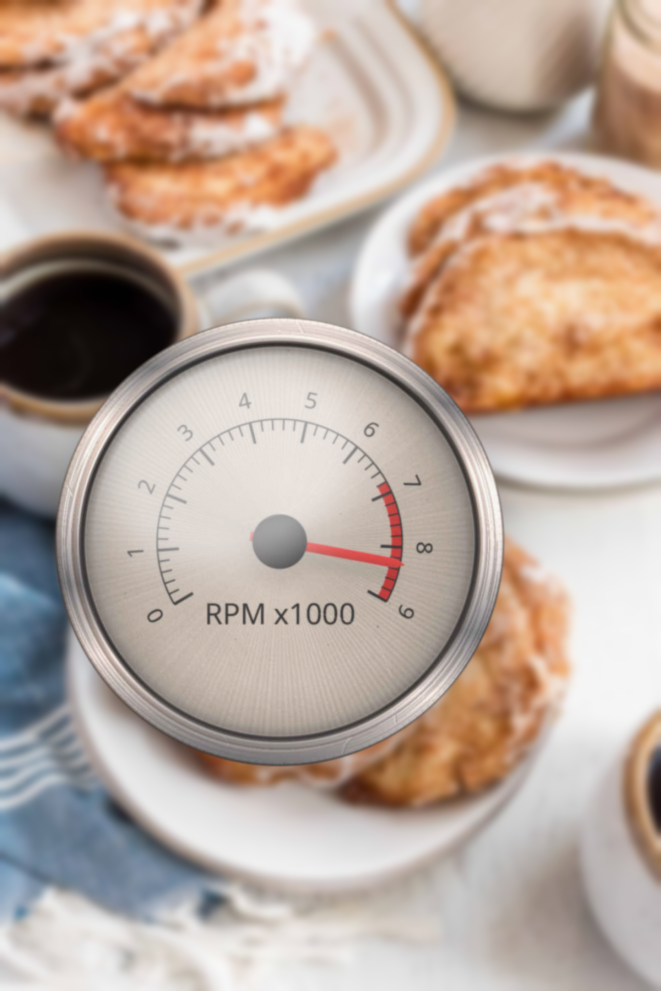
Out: {"value": 8300, "unit": "rpm"}
